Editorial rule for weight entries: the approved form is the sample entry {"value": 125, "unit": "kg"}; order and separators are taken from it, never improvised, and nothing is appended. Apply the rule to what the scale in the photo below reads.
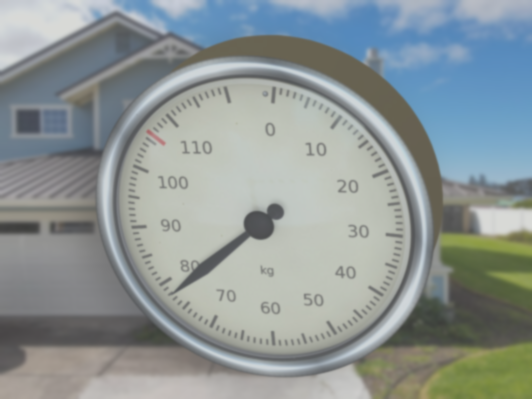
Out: {"value": 78, "unit": "kg"}
